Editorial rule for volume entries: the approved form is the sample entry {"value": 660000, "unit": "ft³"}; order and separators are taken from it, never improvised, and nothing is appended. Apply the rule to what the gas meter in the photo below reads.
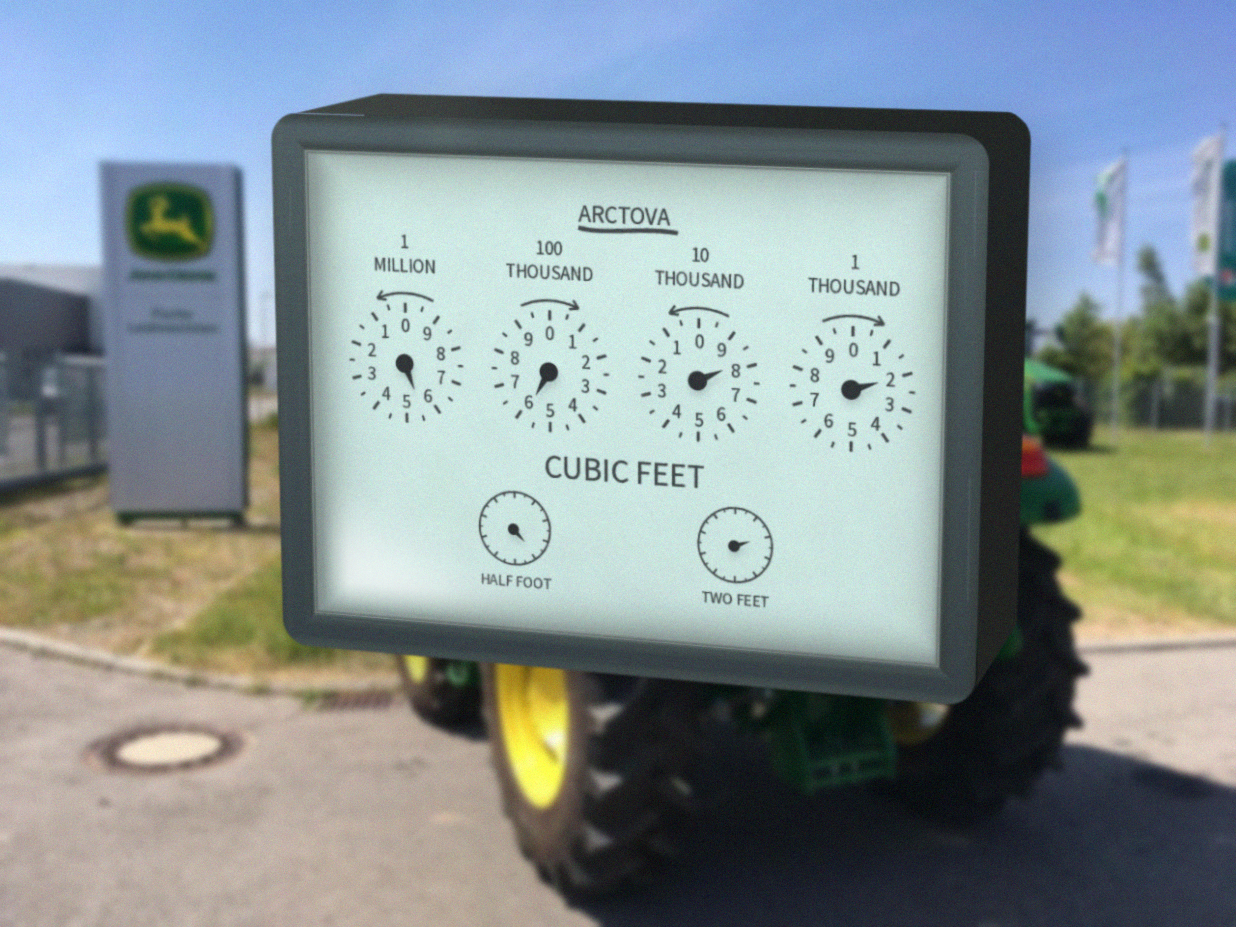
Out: {"value": 558200, "unit": "ft³"}
